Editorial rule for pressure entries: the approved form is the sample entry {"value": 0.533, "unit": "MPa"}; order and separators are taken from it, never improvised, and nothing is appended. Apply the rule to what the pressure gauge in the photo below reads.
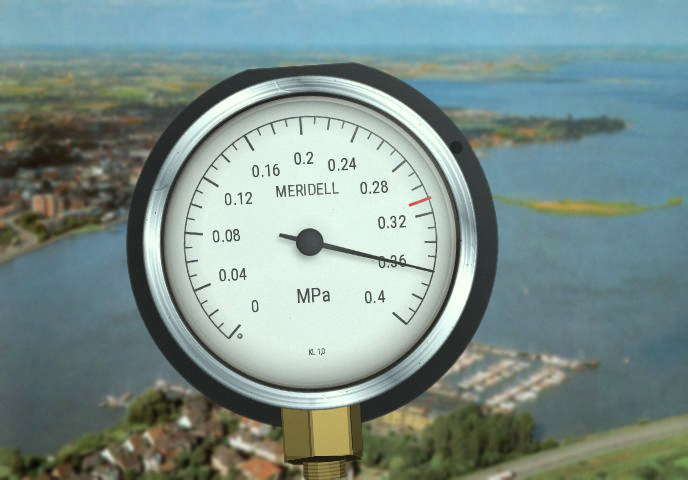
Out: {"value": 0.36, "unit": "MPa"}
